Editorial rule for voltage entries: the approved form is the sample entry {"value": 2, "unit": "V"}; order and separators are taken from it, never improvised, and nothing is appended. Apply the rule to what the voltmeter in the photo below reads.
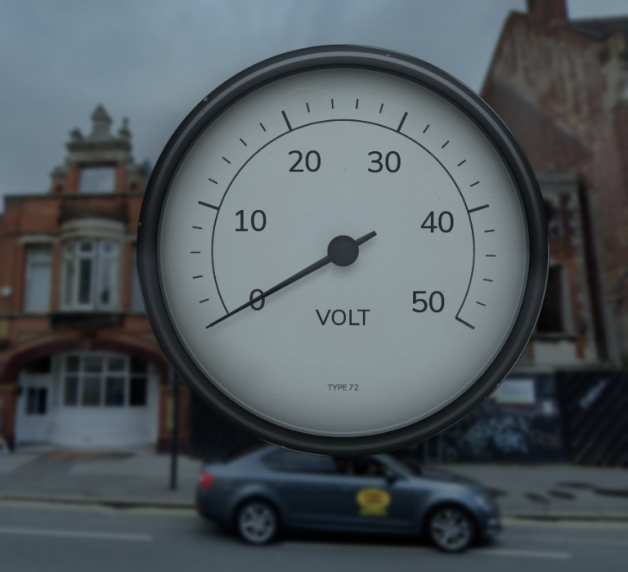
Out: {"value": 0, "unit": "V"}
